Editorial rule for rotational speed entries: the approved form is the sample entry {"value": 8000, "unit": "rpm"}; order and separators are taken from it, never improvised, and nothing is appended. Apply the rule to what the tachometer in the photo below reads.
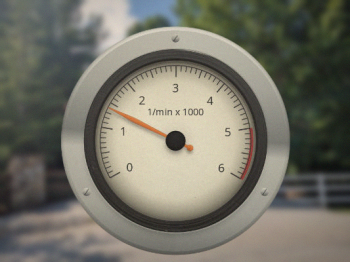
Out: {"value": 1400, "unit": "rpm"}
